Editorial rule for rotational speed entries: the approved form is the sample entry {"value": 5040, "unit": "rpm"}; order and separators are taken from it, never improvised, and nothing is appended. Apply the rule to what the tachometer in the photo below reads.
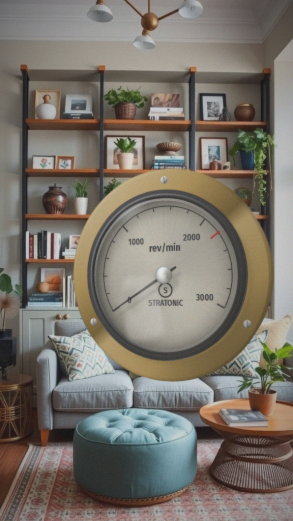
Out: {"value": 0, "unit": "rpm"}
